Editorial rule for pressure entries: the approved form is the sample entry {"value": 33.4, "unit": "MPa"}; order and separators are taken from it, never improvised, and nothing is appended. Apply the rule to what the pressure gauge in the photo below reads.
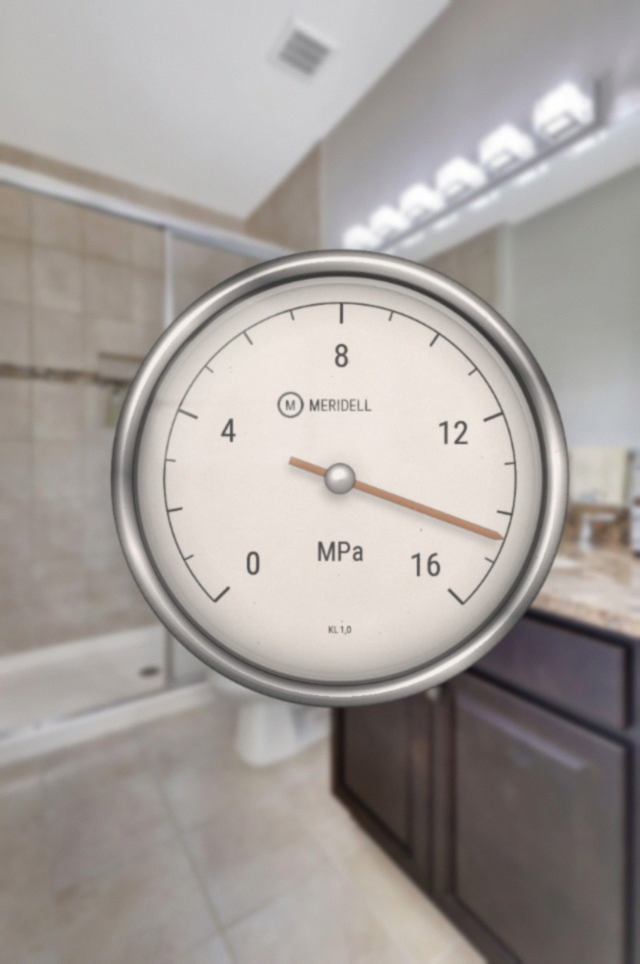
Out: {"value": 14.5, "unit": "MPa"}
